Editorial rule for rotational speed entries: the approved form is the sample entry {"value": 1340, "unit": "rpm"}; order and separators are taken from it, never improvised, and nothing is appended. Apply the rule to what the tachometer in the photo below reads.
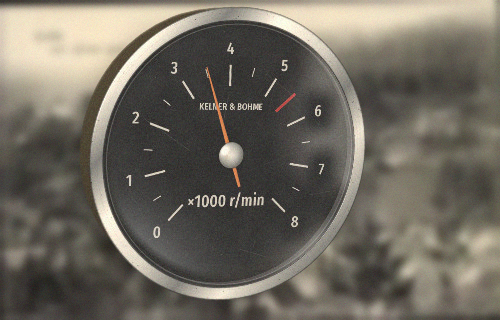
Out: {"value": 3500, "unit": "rpm"}
